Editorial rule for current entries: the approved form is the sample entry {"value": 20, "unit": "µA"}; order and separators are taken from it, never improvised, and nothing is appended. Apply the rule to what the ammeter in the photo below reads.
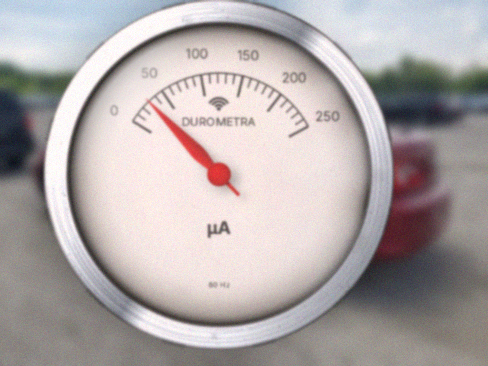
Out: {"value": 30, "unit": "µA"}
